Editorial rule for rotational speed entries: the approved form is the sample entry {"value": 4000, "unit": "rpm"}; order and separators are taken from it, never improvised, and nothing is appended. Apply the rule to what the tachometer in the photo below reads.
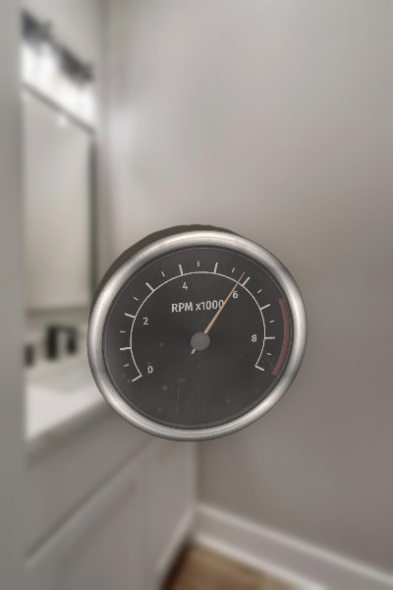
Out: {"value": 5750, "unit": "rpm"}
